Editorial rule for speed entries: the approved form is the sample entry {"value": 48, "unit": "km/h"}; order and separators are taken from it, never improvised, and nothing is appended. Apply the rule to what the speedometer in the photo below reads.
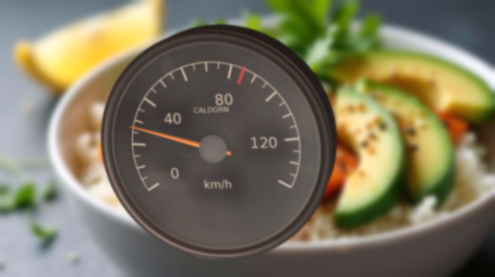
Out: {"value": 27.5, "unit": "km/h"}
